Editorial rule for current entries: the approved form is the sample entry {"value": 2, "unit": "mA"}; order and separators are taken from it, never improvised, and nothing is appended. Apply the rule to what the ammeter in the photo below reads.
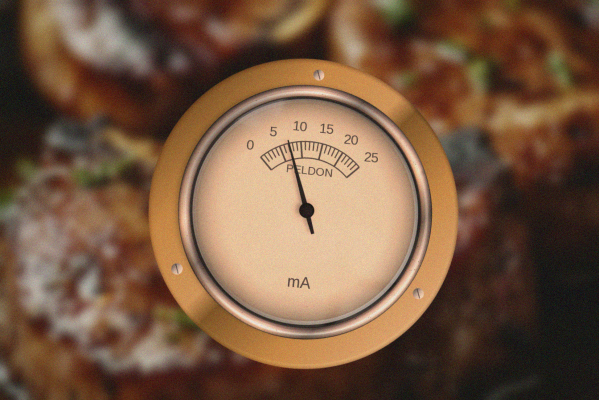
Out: {"value": 7, "unit": "mA"}
